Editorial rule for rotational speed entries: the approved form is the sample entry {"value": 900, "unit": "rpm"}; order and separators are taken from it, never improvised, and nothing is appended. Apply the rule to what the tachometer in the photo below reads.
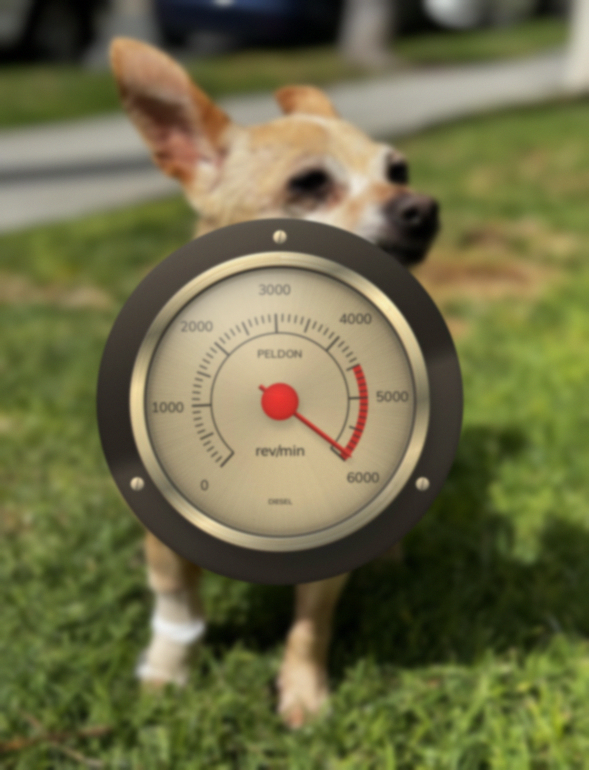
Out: {"value": 5900, "unit": "rpm"}
